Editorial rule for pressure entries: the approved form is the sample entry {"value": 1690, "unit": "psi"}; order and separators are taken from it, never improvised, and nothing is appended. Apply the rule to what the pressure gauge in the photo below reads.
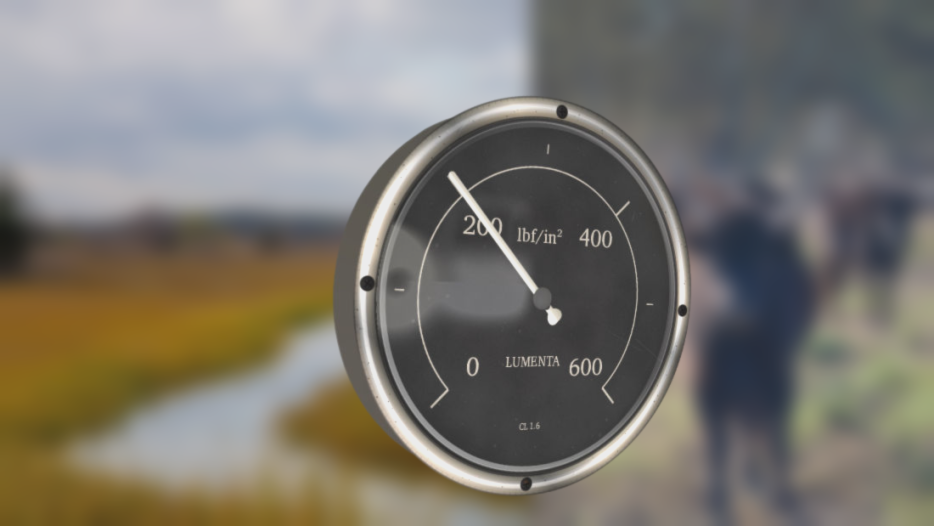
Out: {"value": 200, "unit": "psi"}
